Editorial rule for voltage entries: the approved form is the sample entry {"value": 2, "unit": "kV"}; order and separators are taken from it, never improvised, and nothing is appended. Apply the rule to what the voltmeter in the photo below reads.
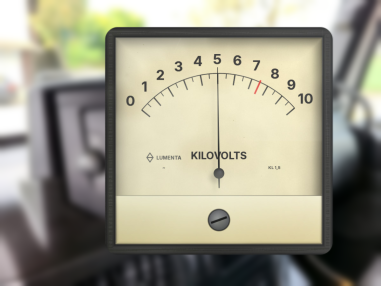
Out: {"value": 5, "unit": "kV"}
